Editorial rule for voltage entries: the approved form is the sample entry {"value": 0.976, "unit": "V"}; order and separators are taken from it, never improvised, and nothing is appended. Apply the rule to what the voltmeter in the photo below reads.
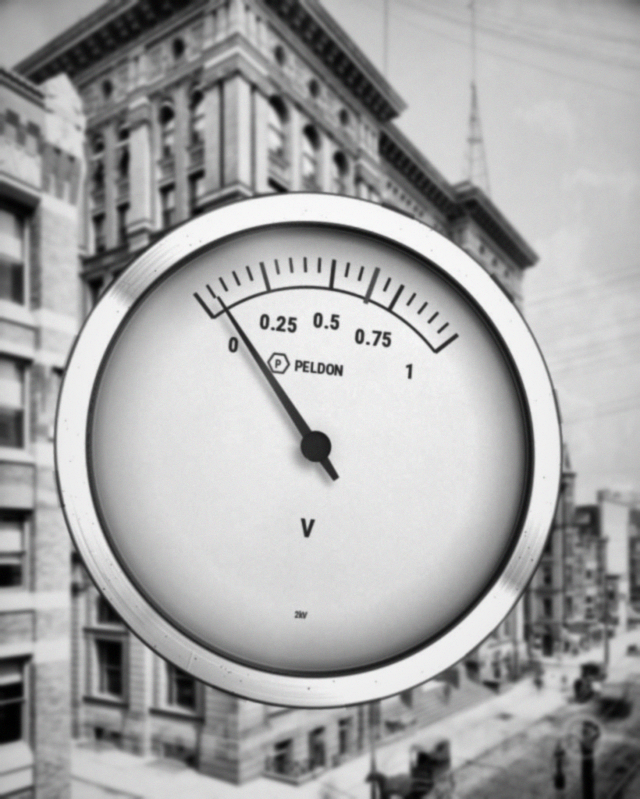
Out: {"value": 0.05, "unit": "V"}
